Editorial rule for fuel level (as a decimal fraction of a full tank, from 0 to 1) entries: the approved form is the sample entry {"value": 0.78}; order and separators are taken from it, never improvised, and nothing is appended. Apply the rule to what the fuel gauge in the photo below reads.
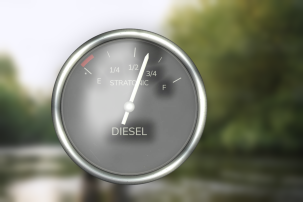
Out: {"value": 0.625}
